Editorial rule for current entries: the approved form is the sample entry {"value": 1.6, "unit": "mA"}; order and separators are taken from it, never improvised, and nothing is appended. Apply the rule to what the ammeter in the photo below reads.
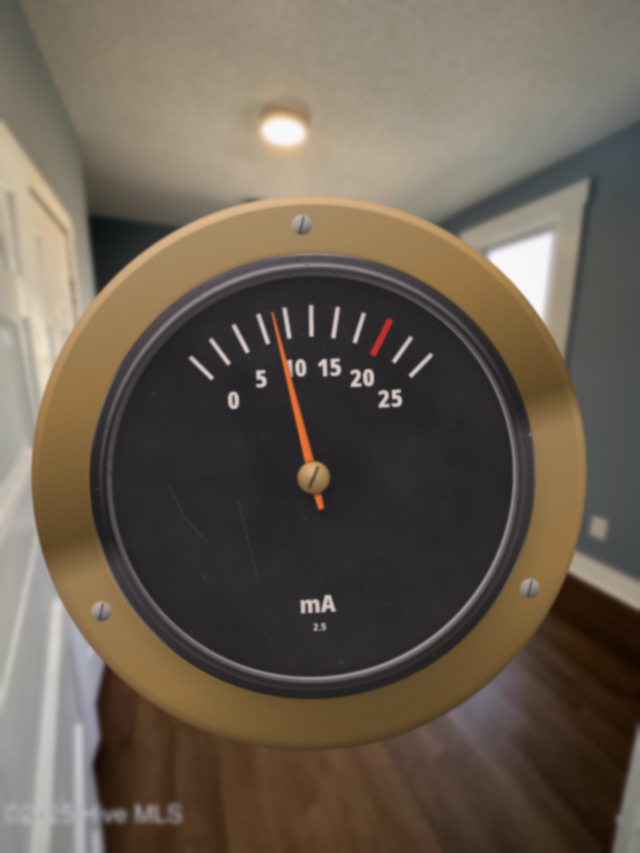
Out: {"value": 8.75, "unit": "mA"}
